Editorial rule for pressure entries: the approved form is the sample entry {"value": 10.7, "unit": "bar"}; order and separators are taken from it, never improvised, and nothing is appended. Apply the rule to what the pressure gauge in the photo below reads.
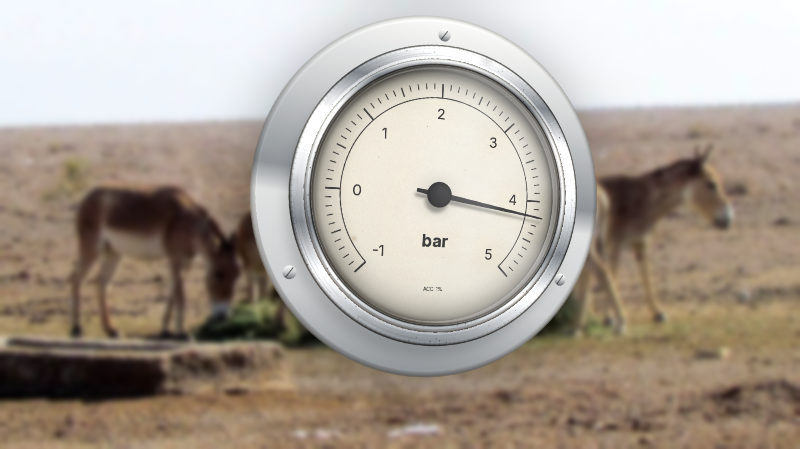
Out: {"value": 4.2, "unit": "bar"}
